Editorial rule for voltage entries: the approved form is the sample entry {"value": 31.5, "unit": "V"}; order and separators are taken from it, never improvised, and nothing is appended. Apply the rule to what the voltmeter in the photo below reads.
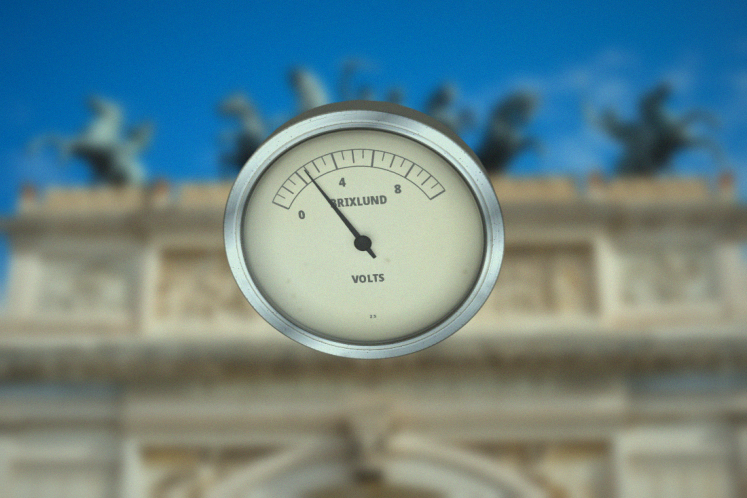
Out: {"value": 2.5, "unit": "V"}
